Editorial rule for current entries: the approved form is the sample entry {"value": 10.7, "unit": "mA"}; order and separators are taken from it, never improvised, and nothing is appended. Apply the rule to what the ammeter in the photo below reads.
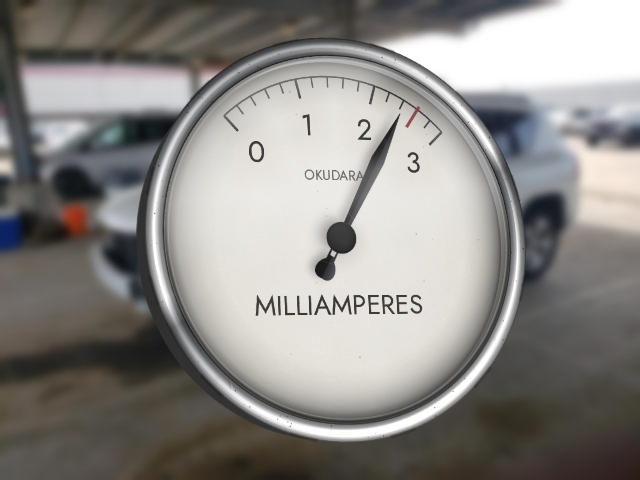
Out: {"value": 2.4, "unit": "mA"}
